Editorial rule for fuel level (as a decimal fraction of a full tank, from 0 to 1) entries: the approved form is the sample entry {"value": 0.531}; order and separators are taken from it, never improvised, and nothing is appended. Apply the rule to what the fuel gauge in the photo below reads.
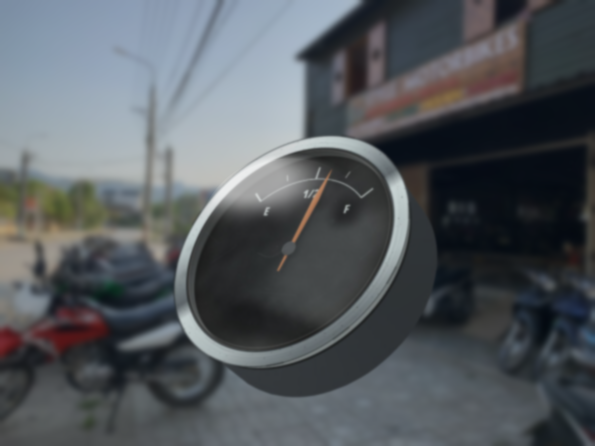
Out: {"value": 0.625}
